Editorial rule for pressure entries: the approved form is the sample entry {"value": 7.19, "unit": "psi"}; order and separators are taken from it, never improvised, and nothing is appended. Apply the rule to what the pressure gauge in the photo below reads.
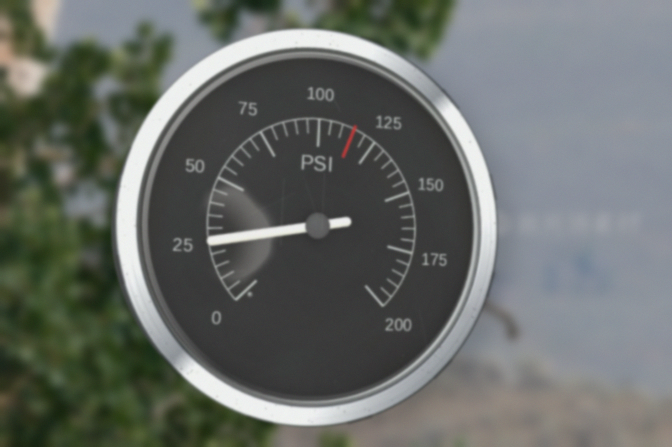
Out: {"value": 25, "unit": "psi"}
